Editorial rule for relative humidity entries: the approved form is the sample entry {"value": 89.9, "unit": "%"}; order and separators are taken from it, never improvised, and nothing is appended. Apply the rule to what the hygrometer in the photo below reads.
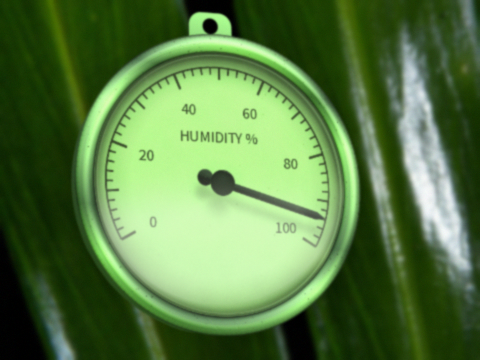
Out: {"value": 94, "unit": "%"}
